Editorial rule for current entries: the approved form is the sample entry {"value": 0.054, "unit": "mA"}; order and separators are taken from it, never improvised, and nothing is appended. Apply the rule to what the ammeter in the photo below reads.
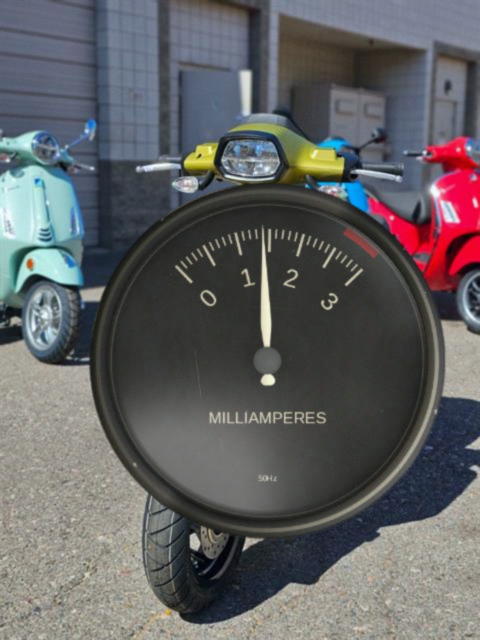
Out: {"value": 1.4, "unit": "mA"}
